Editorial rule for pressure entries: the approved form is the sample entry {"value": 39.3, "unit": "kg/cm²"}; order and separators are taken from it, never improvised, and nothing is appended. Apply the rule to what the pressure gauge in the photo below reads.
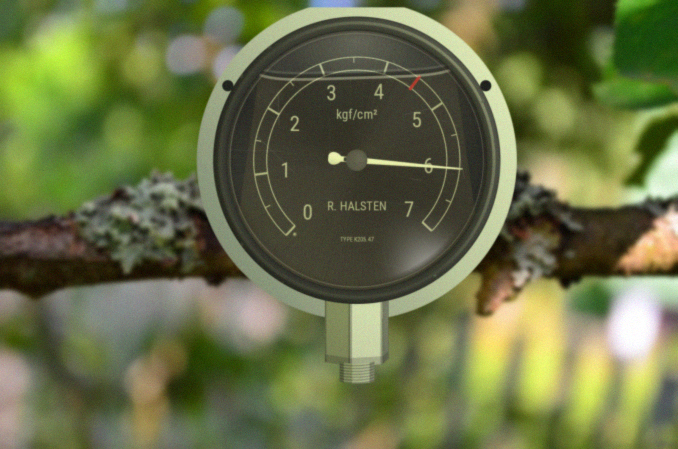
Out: {"value": 6, "unit": "kg/cm²"}
